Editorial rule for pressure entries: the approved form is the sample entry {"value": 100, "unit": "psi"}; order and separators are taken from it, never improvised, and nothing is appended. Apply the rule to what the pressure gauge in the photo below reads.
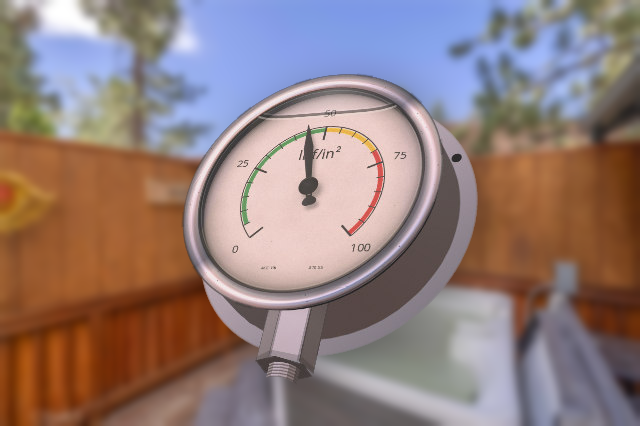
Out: {"value": 45, "unit": "psi"}
